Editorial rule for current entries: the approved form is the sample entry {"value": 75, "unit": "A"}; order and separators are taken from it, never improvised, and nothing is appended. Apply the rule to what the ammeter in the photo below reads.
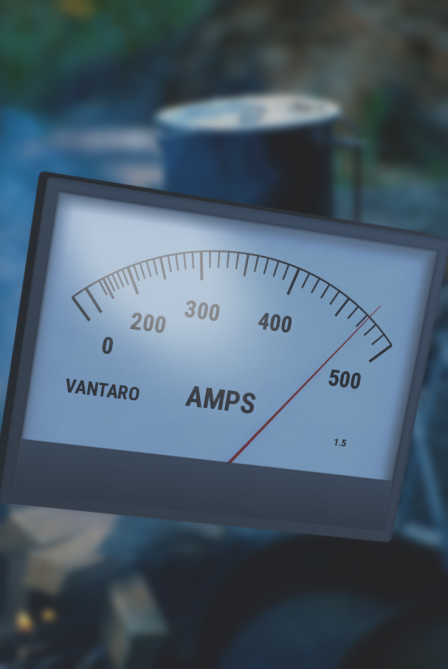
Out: {"value": 470, "unit": "A"}
